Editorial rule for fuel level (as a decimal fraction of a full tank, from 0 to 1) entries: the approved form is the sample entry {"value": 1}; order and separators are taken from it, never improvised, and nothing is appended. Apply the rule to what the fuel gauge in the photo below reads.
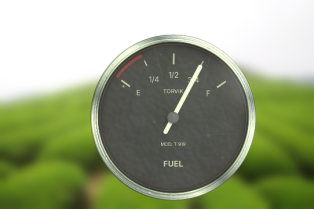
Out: {"value": 0.75}
